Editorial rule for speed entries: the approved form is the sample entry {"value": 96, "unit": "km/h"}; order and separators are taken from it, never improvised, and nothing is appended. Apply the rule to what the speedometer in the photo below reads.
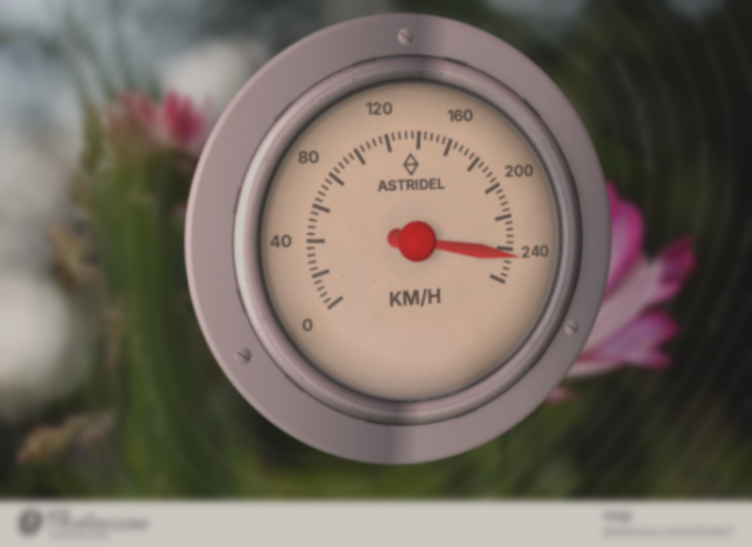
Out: {"value": 244, "unit": "km/h"}
